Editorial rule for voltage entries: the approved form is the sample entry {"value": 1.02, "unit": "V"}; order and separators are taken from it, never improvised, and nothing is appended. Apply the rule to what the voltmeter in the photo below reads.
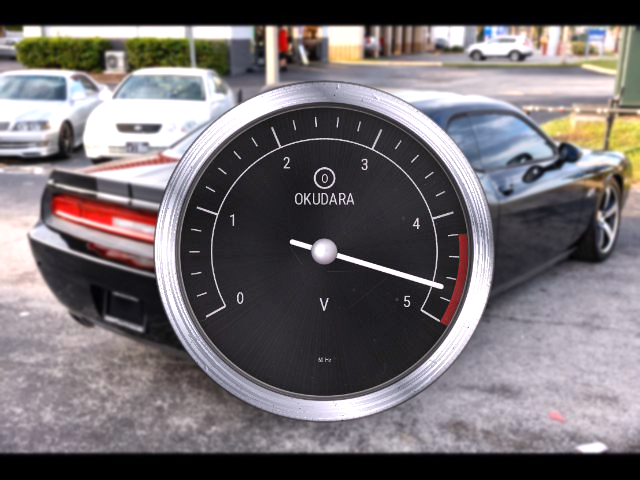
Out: {"value": 4.7, "unit": "V"}
